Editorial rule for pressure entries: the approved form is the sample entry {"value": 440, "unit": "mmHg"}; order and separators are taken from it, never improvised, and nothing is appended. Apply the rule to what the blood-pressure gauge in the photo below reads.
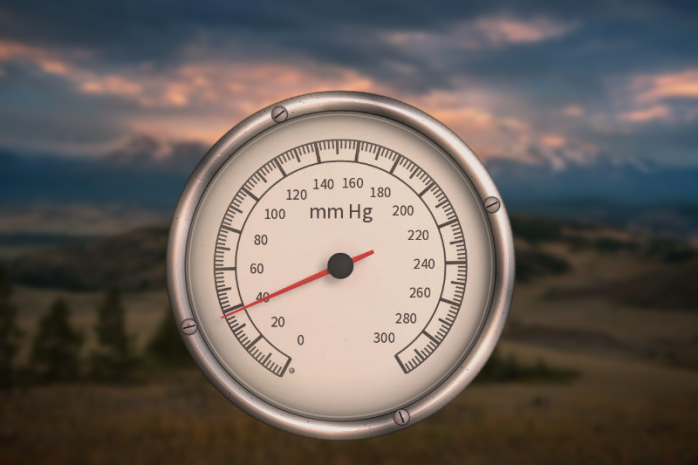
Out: {"value": 38, "unit": "mmHg"}
